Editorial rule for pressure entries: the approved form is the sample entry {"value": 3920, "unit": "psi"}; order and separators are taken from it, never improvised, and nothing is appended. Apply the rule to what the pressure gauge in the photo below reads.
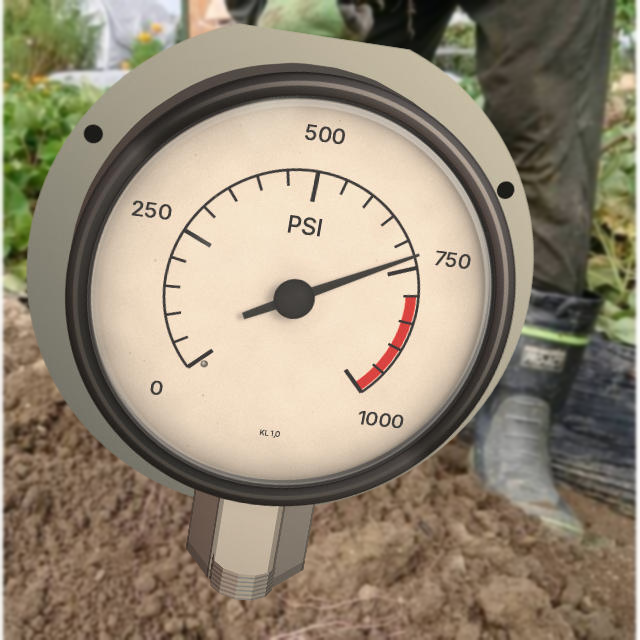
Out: {"value": 725, "unit": "psi"}
